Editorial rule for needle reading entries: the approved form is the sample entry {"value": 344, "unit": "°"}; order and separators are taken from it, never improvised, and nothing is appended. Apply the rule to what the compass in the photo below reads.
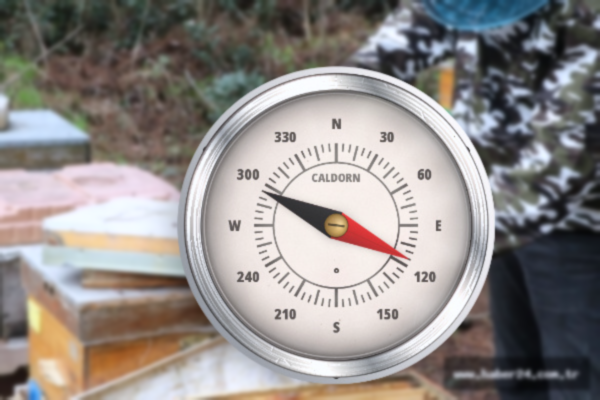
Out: {"value": 115, "unit": "°"}
